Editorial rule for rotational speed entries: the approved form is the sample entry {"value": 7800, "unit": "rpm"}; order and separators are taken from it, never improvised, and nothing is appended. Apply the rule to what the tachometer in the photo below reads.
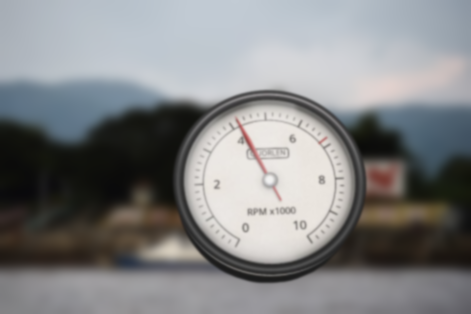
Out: {"value": 4200, "unit": "rpm"}
